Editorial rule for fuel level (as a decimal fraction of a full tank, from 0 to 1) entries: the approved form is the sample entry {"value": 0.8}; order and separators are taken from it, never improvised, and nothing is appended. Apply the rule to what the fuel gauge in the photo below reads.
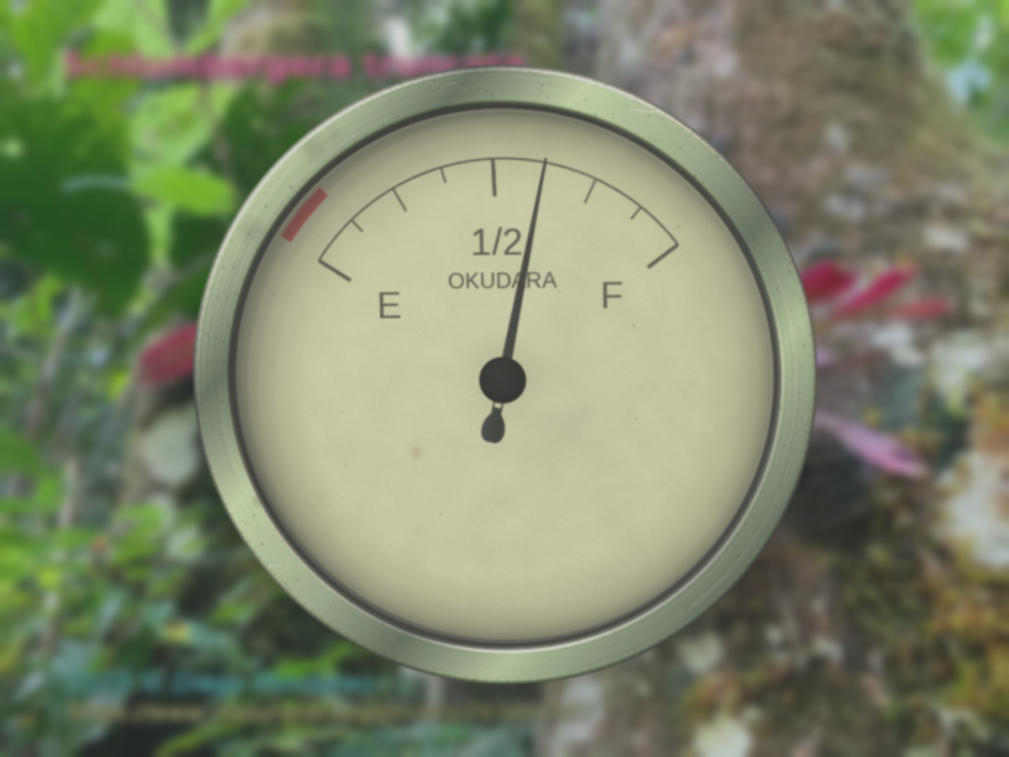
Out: {"value": 0.625}
